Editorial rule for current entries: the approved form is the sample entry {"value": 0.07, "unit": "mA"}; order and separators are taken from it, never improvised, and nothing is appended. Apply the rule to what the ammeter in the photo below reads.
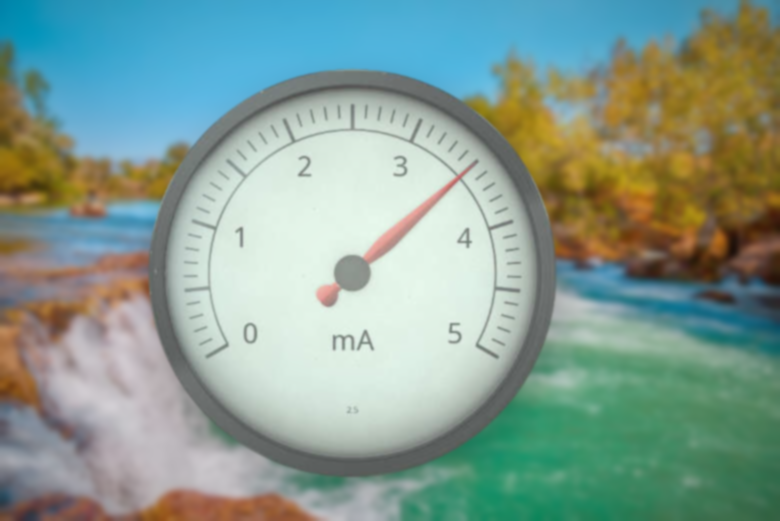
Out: {"value": 3.5, "unit": "mA"}
